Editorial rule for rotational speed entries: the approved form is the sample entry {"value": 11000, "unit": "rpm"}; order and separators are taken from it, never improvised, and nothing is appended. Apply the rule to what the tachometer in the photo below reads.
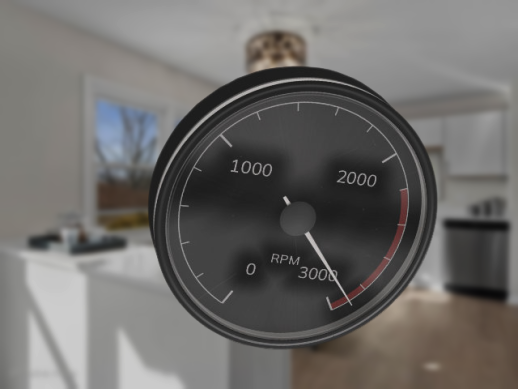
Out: {"value": 2900, "unit": "rpm"}
